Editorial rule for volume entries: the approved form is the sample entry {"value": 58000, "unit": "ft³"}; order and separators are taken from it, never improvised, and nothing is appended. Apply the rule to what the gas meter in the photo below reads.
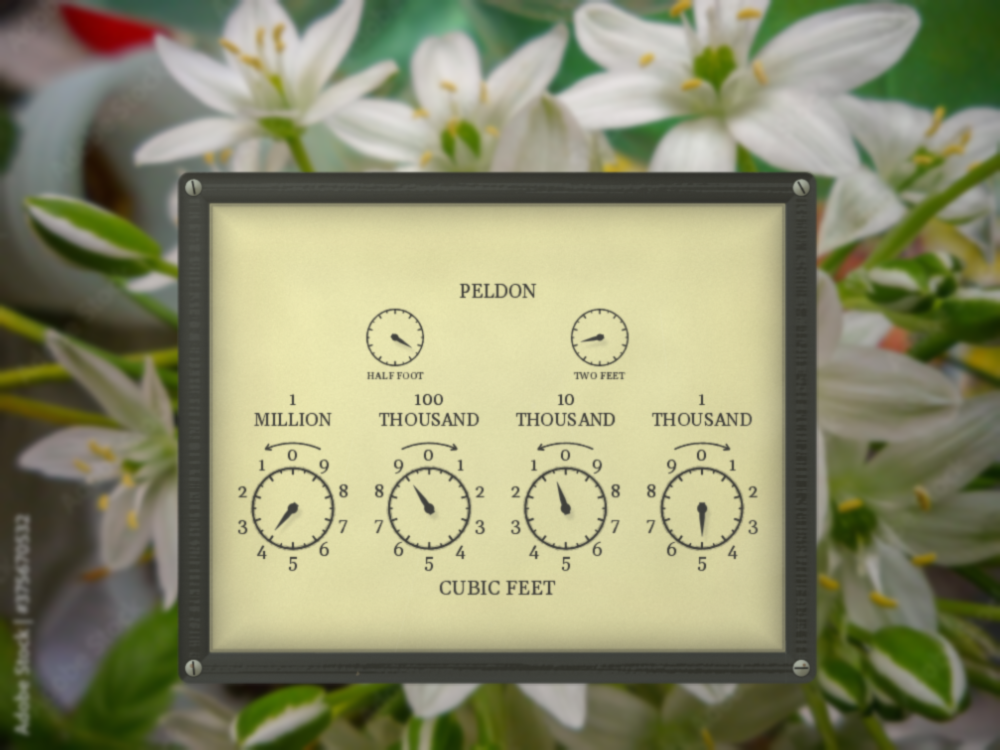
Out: {"value": 390500, "unit": "ft³"}
